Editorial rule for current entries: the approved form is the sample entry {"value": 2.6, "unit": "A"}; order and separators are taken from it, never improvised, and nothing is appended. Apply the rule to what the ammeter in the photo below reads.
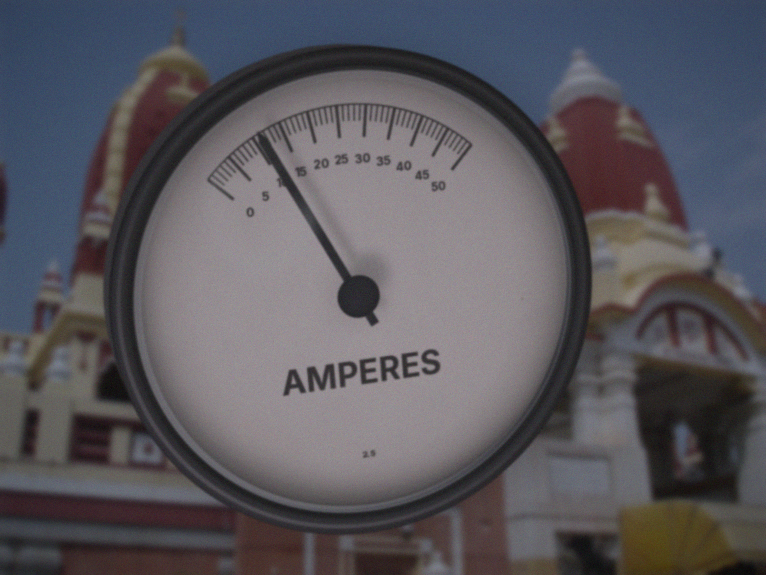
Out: {"value": 11, "unit": "A"}
